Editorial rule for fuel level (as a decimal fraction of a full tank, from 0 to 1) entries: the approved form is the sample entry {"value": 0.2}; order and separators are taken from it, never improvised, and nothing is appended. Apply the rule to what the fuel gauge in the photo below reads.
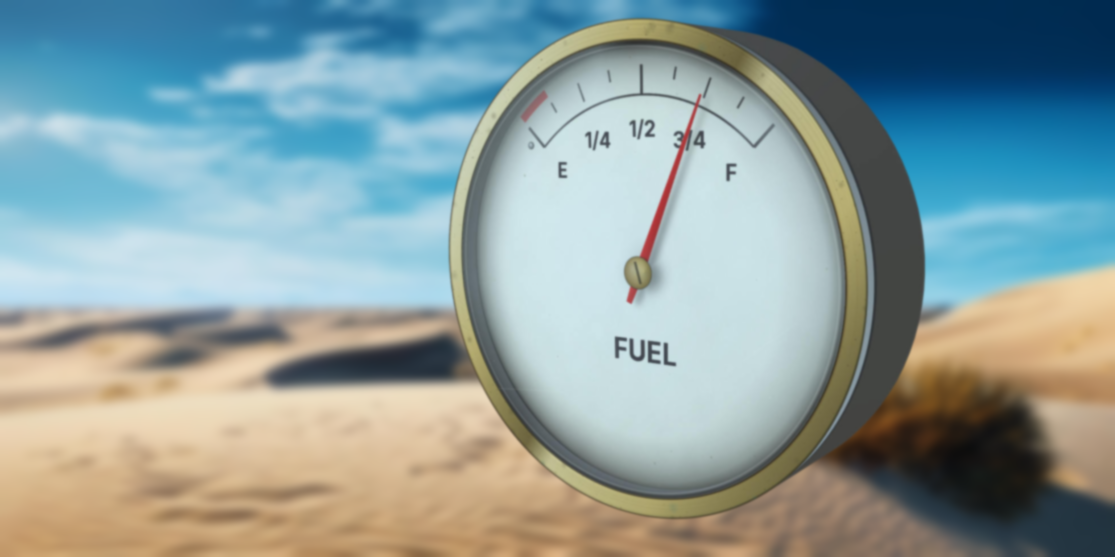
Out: {"value": 0.75}
